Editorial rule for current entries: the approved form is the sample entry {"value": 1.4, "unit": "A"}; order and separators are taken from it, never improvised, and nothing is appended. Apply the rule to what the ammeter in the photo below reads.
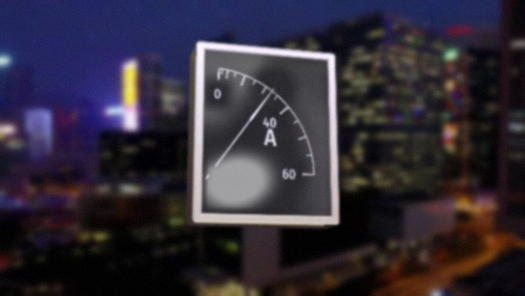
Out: {"value": 32.5, "unit": "A"}
